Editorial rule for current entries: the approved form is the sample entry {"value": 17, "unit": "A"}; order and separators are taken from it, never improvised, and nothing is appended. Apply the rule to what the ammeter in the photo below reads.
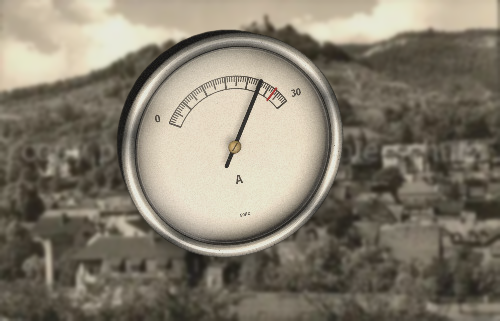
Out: {"value": 22.5, "unit": "A"}
